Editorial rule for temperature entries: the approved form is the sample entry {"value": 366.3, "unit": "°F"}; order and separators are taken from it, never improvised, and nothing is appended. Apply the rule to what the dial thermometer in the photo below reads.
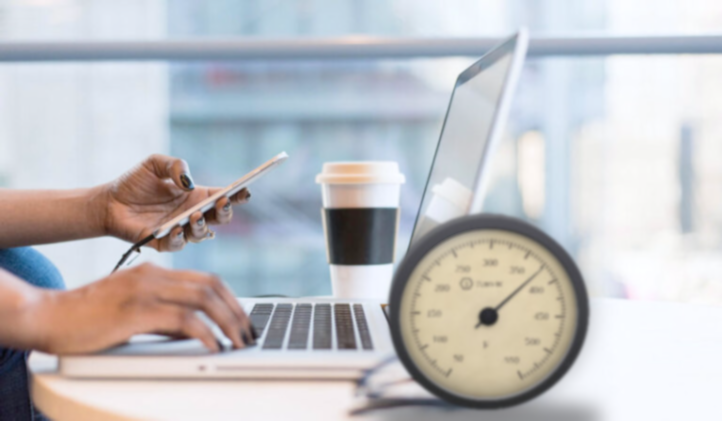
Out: {"value": 375, "unit": "°F"}
